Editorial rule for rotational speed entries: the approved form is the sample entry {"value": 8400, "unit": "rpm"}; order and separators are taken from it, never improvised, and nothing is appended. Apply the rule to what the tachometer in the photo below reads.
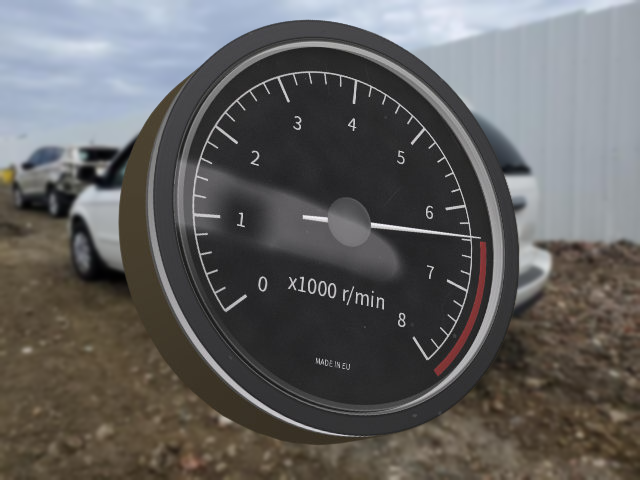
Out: {"value": 6400, "unit": "rpm"}
